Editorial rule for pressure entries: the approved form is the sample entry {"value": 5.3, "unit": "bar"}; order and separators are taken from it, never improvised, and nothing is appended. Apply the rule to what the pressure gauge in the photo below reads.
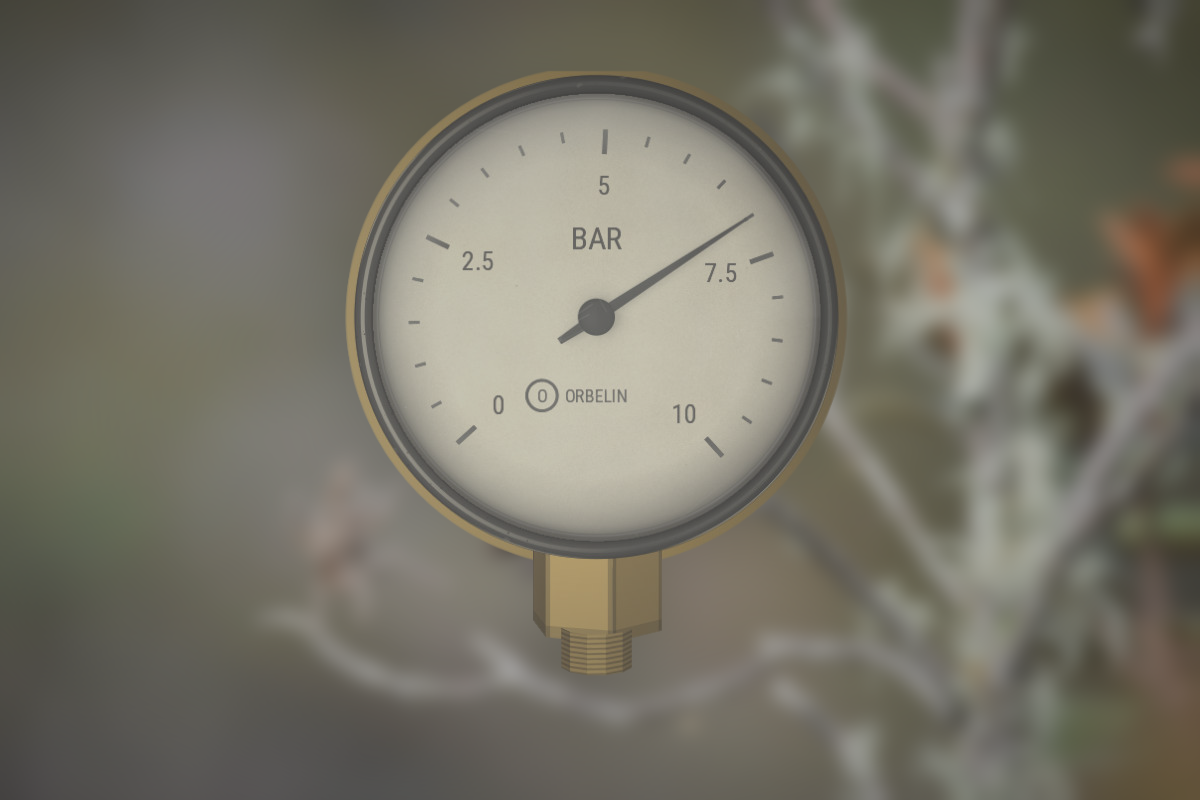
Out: {"value": 7, "unit": "bar"}
